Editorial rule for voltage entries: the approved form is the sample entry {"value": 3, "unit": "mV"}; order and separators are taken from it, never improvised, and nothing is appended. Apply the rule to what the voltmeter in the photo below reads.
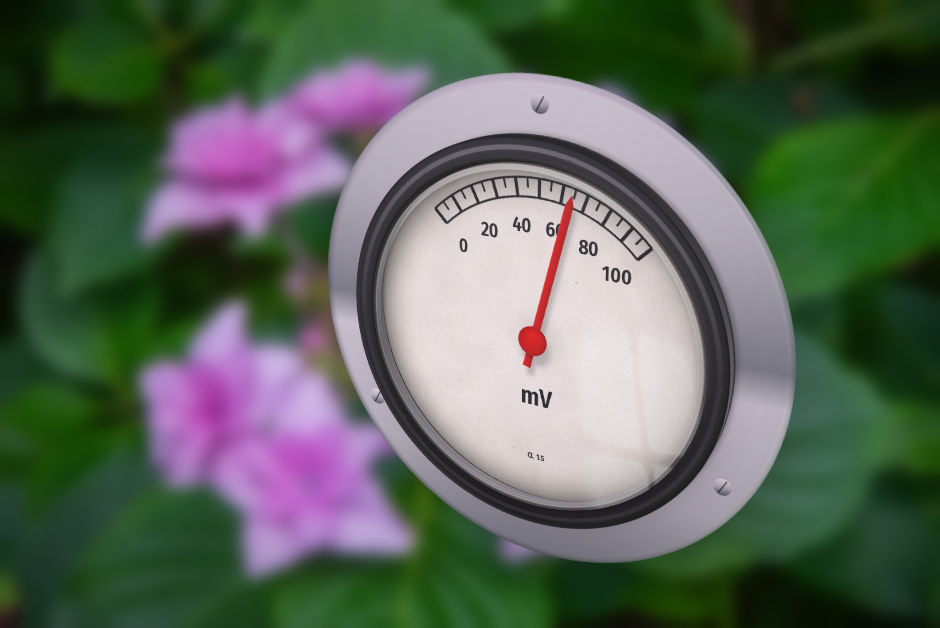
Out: {"value": 65, "unit": "mV"}
